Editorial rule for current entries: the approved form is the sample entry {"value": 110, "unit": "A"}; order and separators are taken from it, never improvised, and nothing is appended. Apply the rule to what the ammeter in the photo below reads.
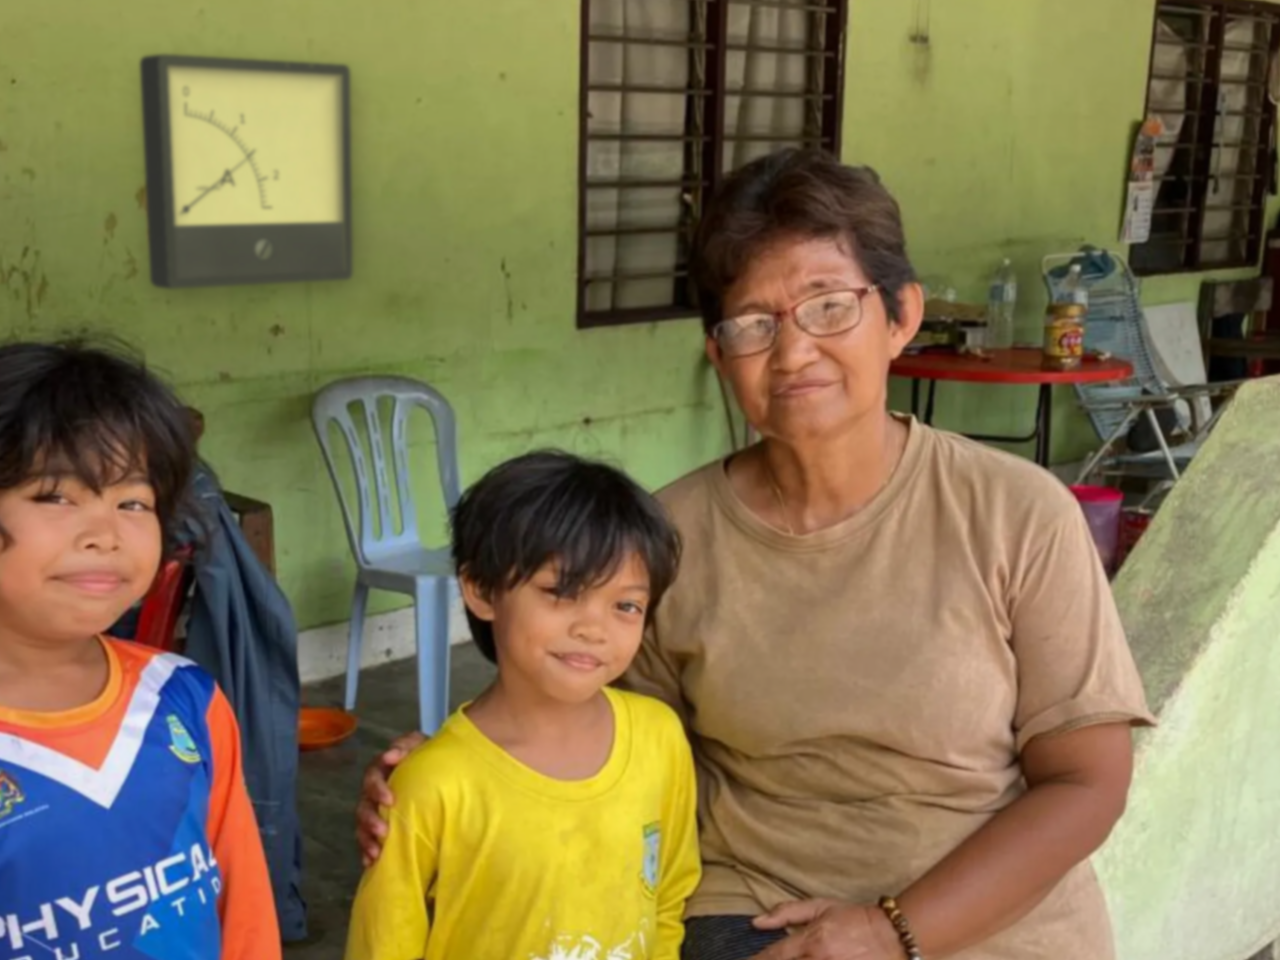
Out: {"value": 1.5, "unit": "A"}
